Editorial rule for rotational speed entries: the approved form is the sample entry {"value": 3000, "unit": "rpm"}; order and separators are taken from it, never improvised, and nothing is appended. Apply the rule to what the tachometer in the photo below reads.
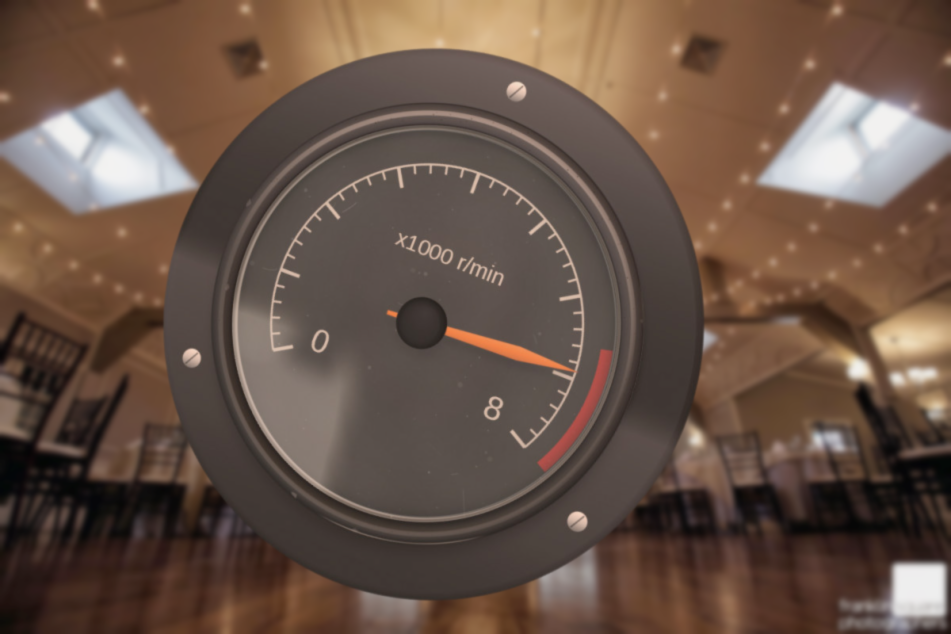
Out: {"value": 6900, "unit": "rpm"}
